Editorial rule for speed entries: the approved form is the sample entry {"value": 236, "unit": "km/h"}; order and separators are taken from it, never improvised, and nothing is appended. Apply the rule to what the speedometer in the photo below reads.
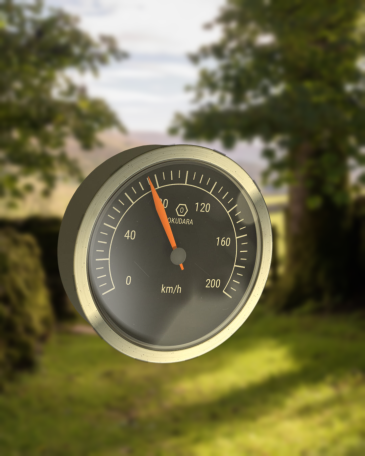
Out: {"value": 75, "unit": "km/h"}
